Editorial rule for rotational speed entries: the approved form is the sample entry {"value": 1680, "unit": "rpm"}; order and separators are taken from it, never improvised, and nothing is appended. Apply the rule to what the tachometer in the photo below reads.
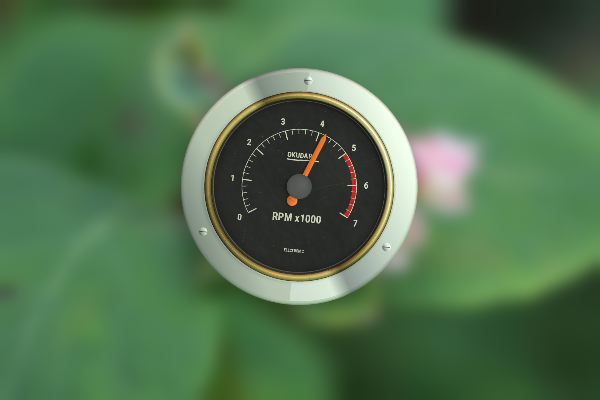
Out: {"value": 4200, "unit": "rpm"}
